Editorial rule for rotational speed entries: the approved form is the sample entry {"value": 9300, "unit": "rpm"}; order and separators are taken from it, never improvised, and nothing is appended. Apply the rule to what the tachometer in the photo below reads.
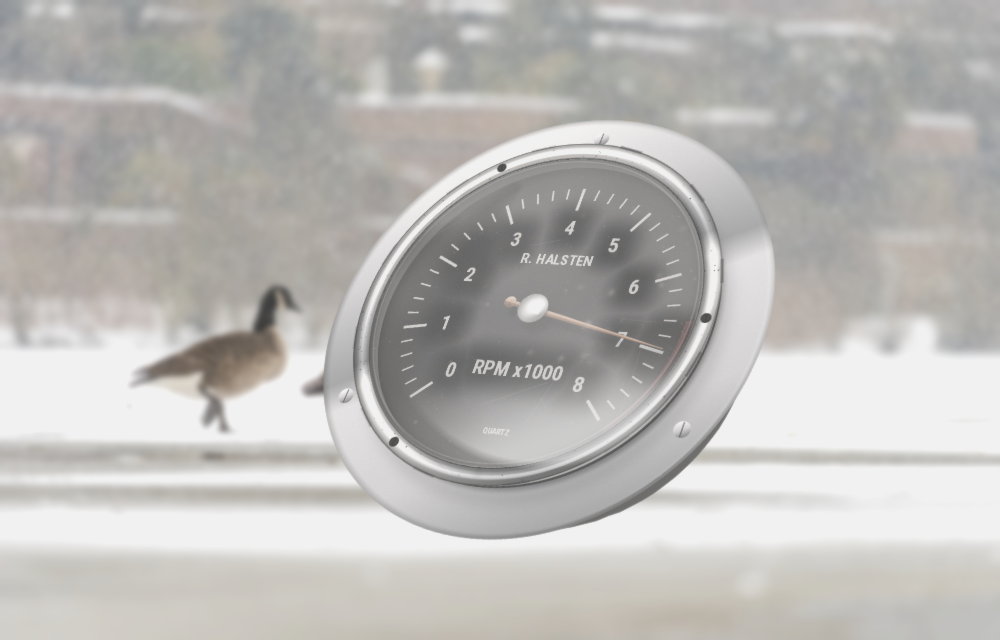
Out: {"value": 7000, "unit": "rpm"}
